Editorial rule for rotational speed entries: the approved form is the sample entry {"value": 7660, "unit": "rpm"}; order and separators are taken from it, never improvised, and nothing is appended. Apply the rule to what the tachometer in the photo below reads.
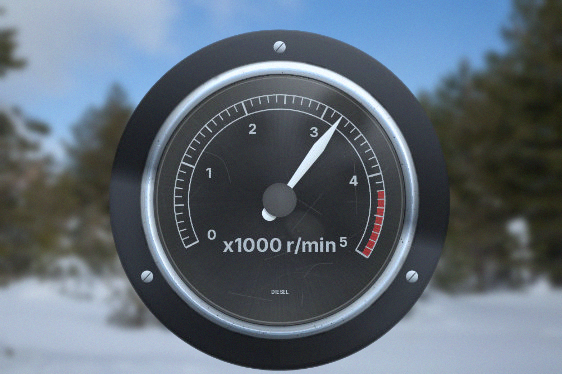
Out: {"value": 3200, "unit": "rpm"}
